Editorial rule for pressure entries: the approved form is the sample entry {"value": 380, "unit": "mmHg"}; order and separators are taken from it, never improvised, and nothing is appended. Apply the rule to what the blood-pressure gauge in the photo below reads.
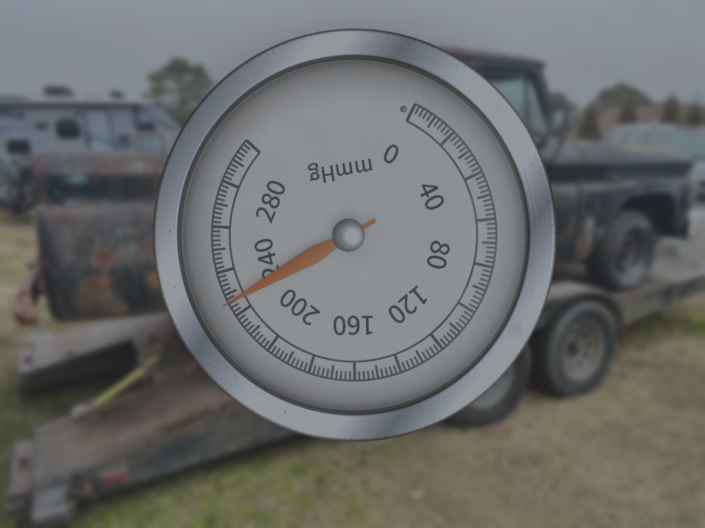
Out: {"value": 226, "unit": "mmHg"}
